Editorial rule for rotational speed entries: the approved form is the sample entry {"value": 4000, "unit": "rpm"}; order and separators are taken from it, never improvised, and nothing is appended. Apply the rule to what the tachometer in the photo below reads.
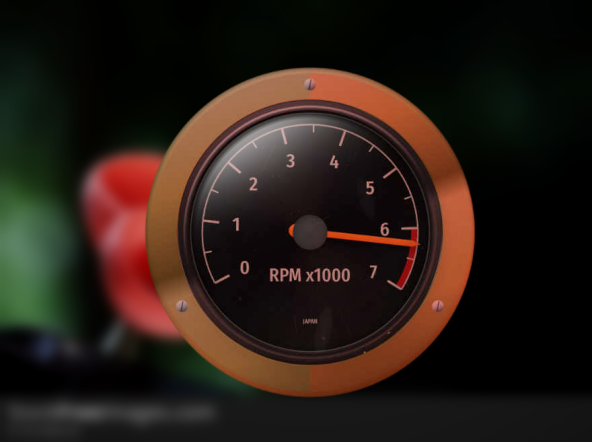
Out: {"value": 6250, "unit": "rpm"}
